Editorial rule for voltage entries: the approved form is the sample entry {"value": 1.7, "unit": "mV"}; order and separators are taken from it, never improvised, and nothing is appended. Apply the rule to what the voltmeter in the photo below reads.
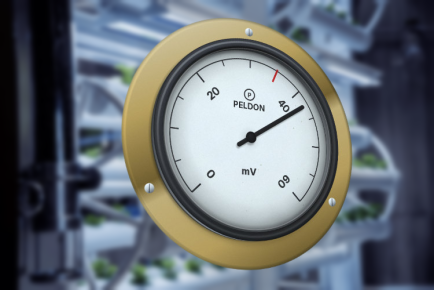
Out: {"value": 42.5, "unit": "mV"}
